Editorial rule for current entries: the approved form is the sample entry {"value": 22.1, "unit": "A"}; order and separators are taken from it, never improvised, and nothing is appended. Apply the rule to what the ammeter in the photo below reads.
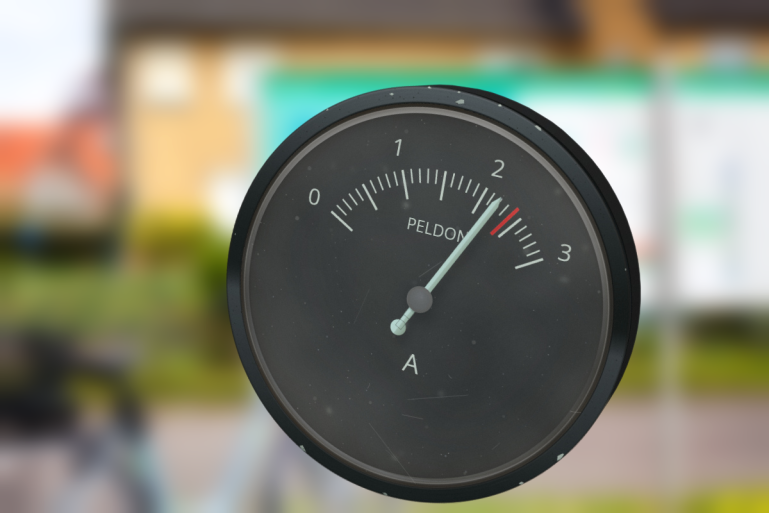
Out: {"value": 2.2, "unit": "A"}
